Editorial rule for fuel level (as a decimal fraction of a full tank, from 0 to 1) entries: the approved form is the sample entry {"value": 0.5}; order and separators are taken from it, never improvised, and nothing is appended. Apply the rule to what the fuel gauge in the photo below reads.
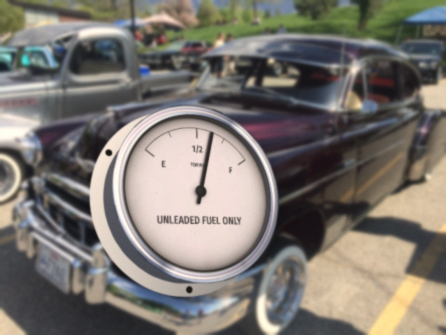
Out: {"value": 0.625}
